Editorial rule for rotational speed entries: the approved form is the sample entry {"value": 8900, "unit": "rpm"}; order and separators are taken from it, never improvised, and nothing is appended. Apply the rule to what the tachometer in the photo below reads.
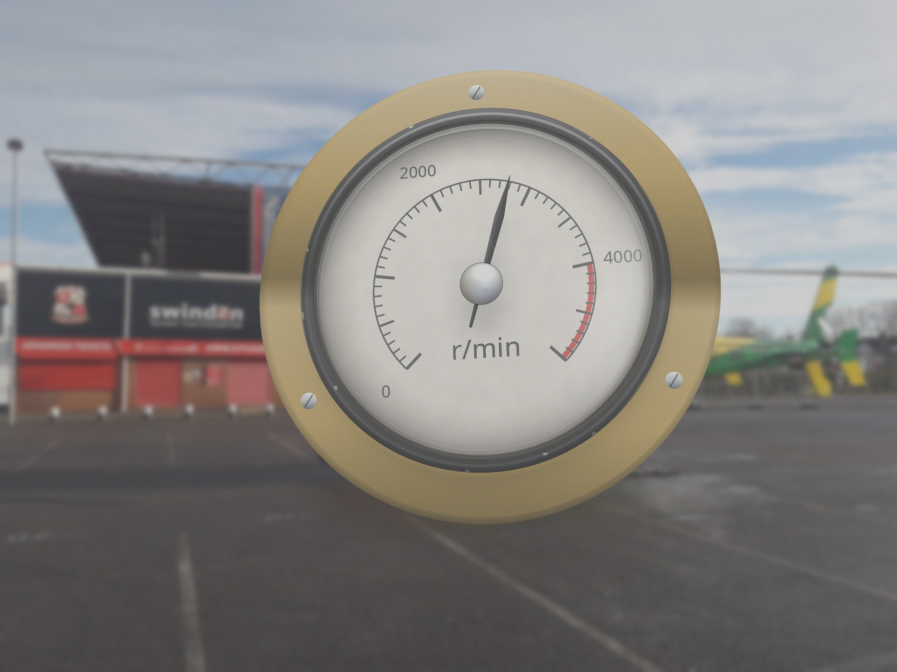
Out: {"value": 2800, "unit": "rpm"}
